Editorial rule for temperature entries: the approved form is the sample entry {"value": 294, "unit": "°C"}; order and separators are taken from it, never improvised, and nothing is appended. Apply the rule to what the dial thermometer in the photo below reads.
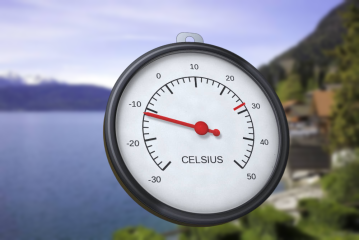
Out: {"value": -12, "unit": "°C"}
